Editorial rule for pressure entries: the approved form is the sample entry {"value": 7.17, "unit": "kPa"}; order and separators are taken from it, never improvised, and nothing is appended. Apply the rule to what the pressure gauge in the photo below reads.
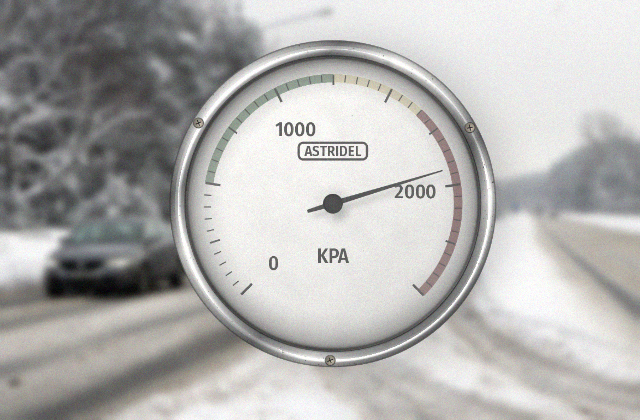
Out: {"value": 1925, "unit": "kPa"}
